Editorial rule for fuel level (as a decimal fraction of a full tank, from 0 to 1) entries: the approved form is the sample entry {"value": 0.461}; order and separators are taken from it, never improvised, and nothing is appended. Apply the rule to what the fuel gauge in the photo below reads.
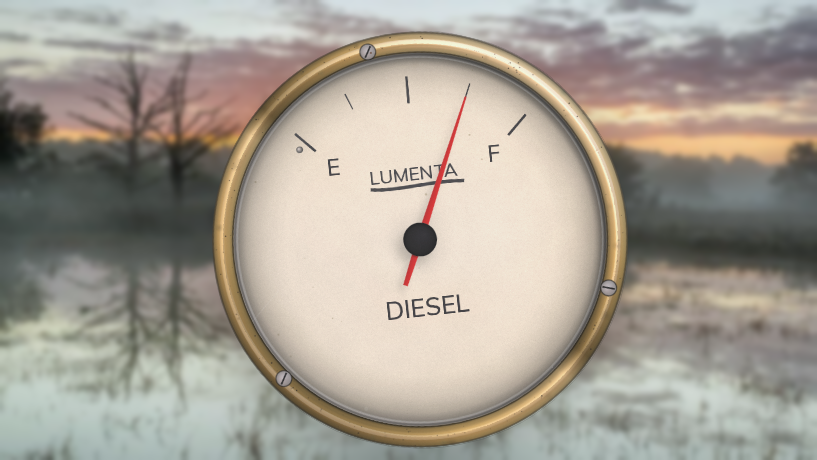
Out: {"value": 0.75}
